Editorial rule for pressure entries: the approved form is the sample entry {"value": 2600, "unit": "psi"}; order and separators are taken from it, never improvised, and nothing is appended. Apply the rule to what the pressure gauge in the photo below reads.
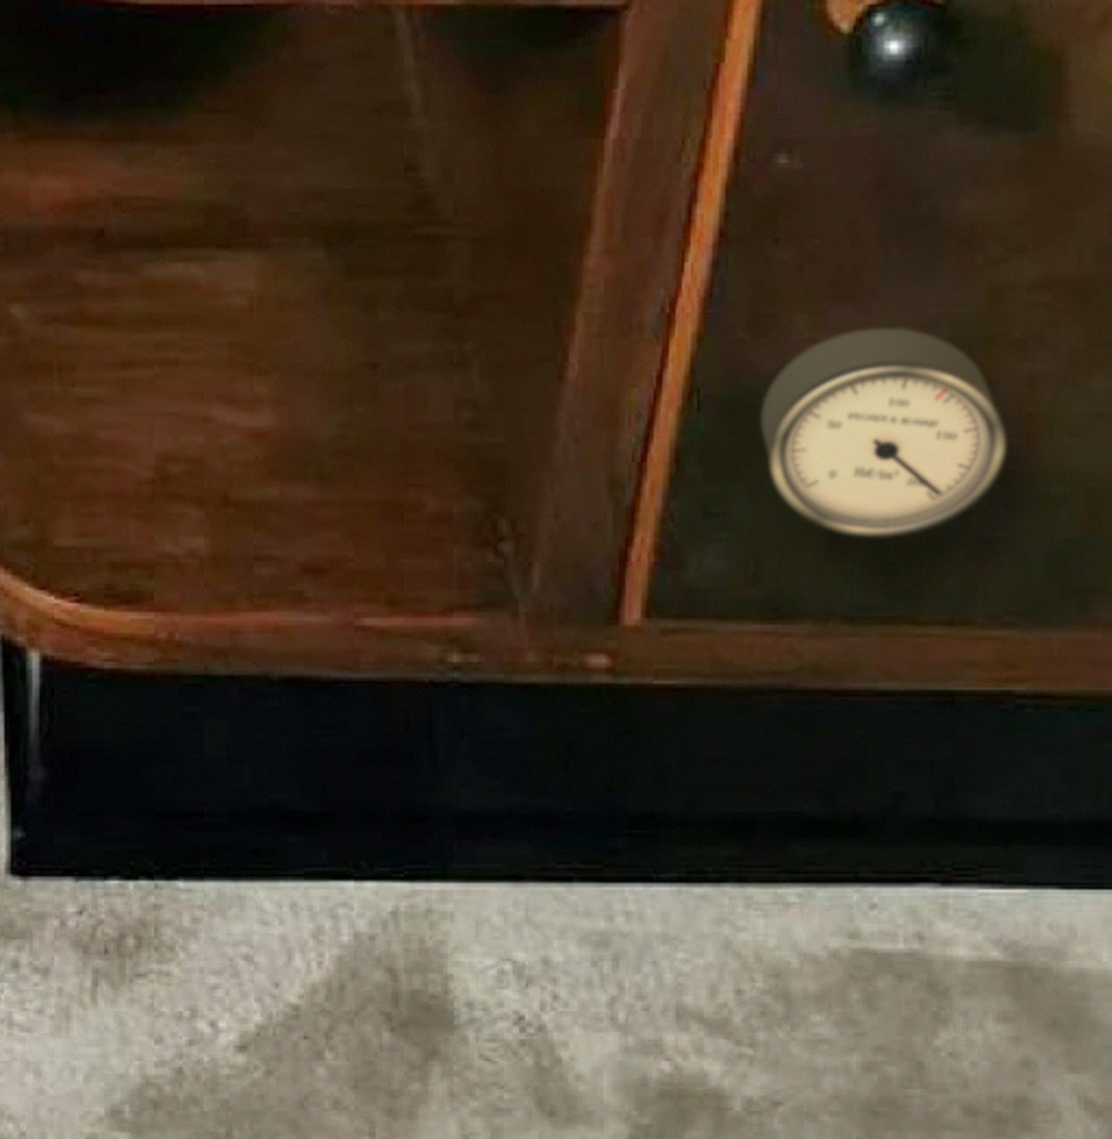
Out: {"value": 195, "unit": "psi"}
